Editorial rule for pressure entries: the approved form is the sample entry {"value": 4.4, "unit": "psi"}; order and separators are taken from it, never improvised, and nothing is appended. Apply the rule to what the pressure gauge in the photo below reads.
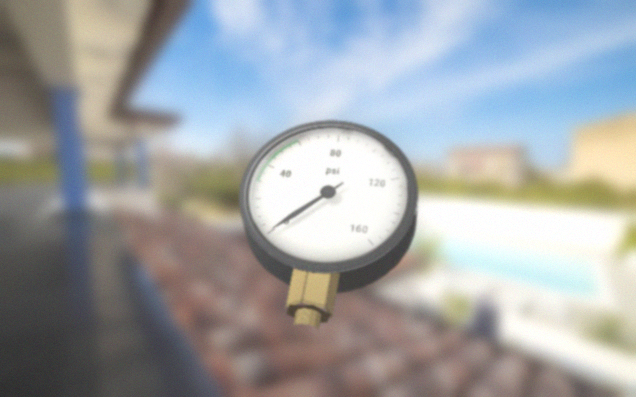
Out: {"value": 0, "unit": "psi"}
